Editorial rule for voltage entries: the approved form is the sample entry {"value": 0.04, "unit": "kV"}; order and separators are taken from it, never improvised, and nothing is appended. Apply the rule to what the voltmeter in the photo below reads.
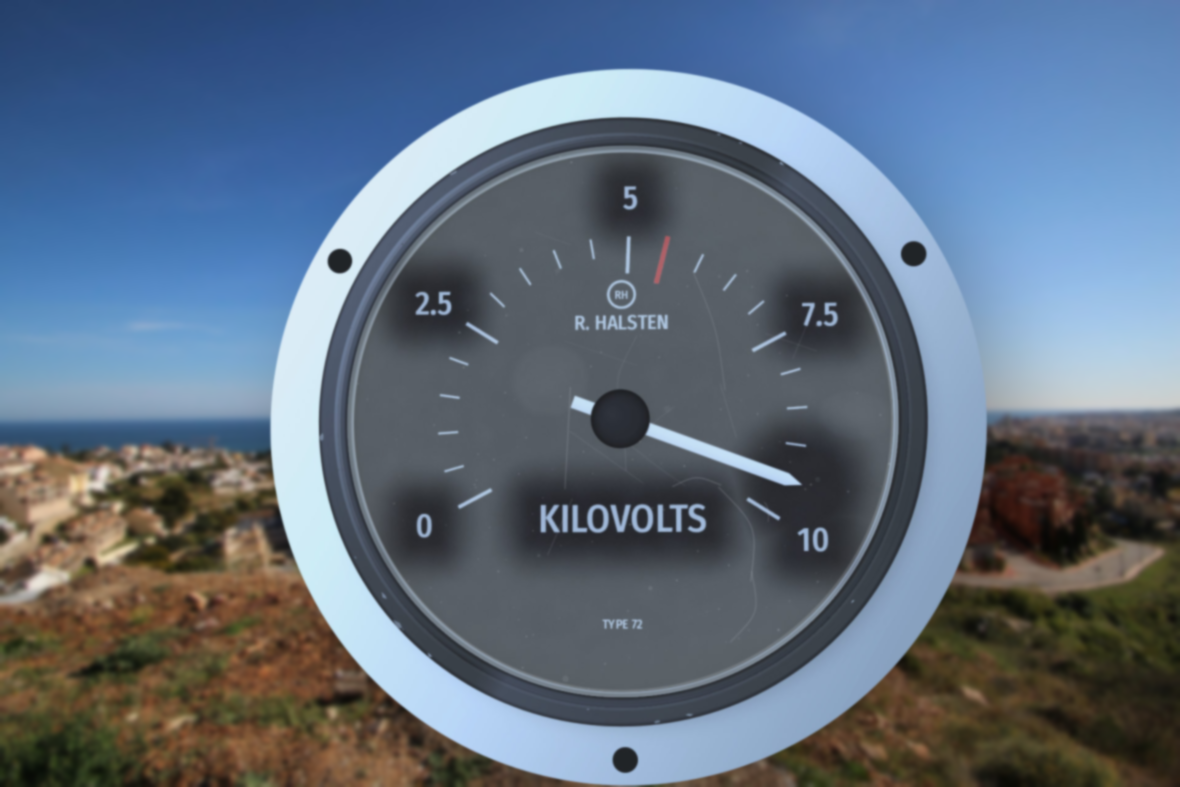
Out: {"value": 9.5, "unit": "kV"}
